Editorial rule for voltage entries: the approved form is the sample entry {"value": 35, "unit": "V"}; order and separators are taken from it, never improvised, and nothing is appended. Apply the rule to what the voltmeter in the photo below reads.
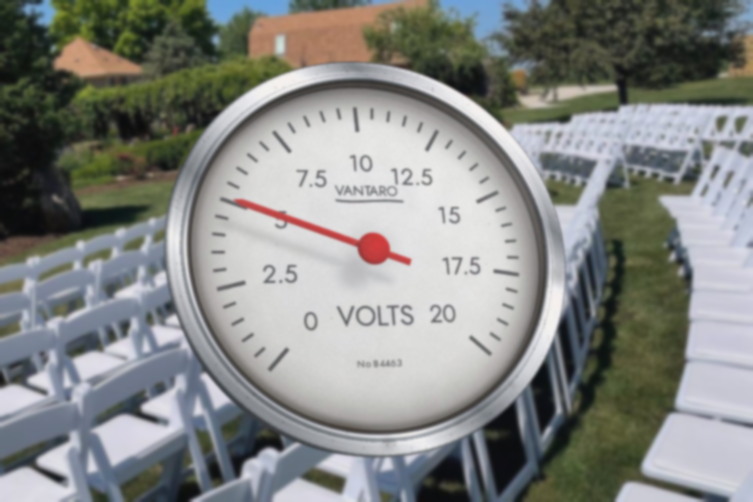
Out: {"value": 5, "unit": "V"}
